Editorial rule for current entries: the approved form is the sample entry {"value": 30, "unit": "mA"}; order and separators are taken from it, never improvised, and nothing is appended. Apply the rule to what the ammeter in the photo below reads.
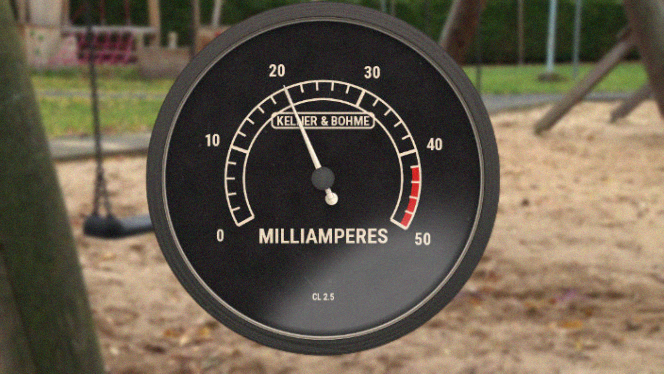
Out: {"value": 20, "unit": "mA"}
